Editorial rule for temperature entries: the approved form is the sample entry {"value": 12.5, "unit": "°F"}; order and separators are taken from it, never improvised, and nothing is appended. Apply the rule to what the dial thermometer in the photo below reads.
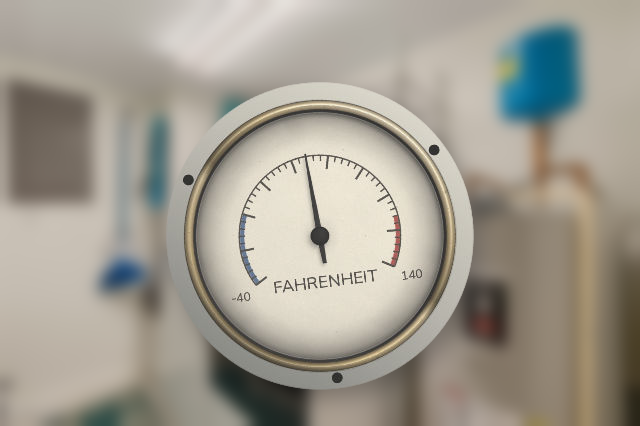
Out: {"value": 48, "unit": "°F"}
